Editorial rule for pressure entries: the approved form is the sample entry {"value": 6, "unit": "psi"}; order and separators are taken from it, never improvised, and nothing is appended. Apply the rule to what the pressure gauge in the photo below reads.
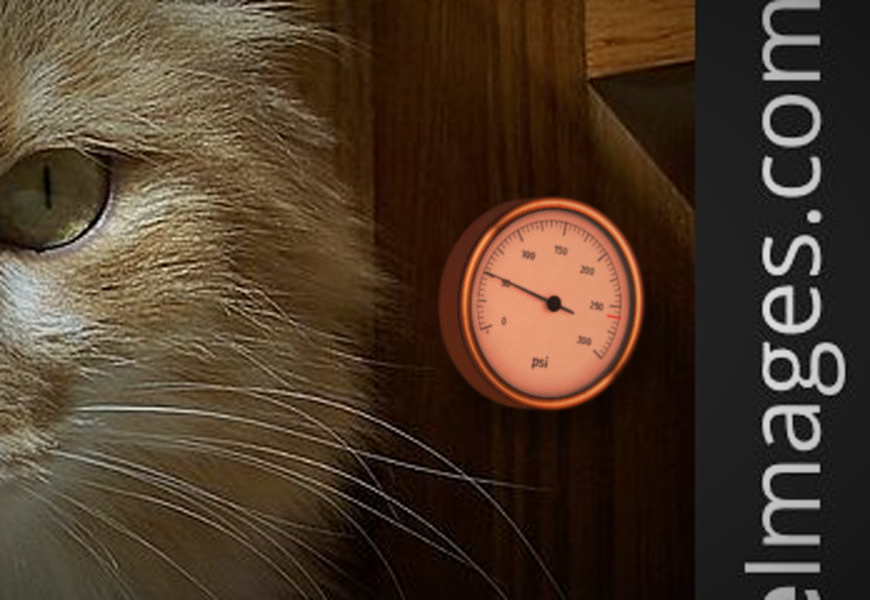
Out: {"value": 50, "unit": "psi"}
